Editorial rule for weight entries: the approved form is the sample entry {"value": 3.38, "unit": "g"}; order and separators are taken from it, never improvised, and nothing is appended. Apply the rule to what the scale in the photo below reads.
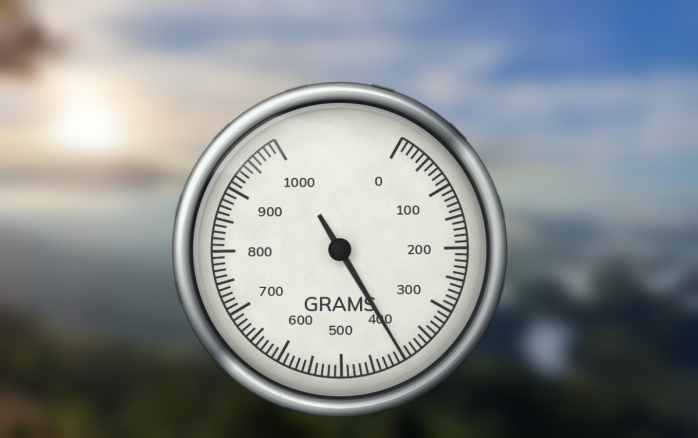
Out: {"value": 400, "unit": "g"}
